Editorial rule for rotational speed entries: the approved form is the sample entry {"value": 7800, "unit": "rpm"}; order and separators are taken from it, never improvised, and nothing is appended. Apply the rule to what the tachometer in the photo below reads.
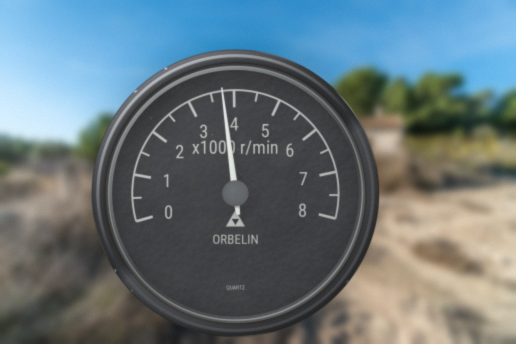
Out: {"value": 3750, "unit": "rpm"}
